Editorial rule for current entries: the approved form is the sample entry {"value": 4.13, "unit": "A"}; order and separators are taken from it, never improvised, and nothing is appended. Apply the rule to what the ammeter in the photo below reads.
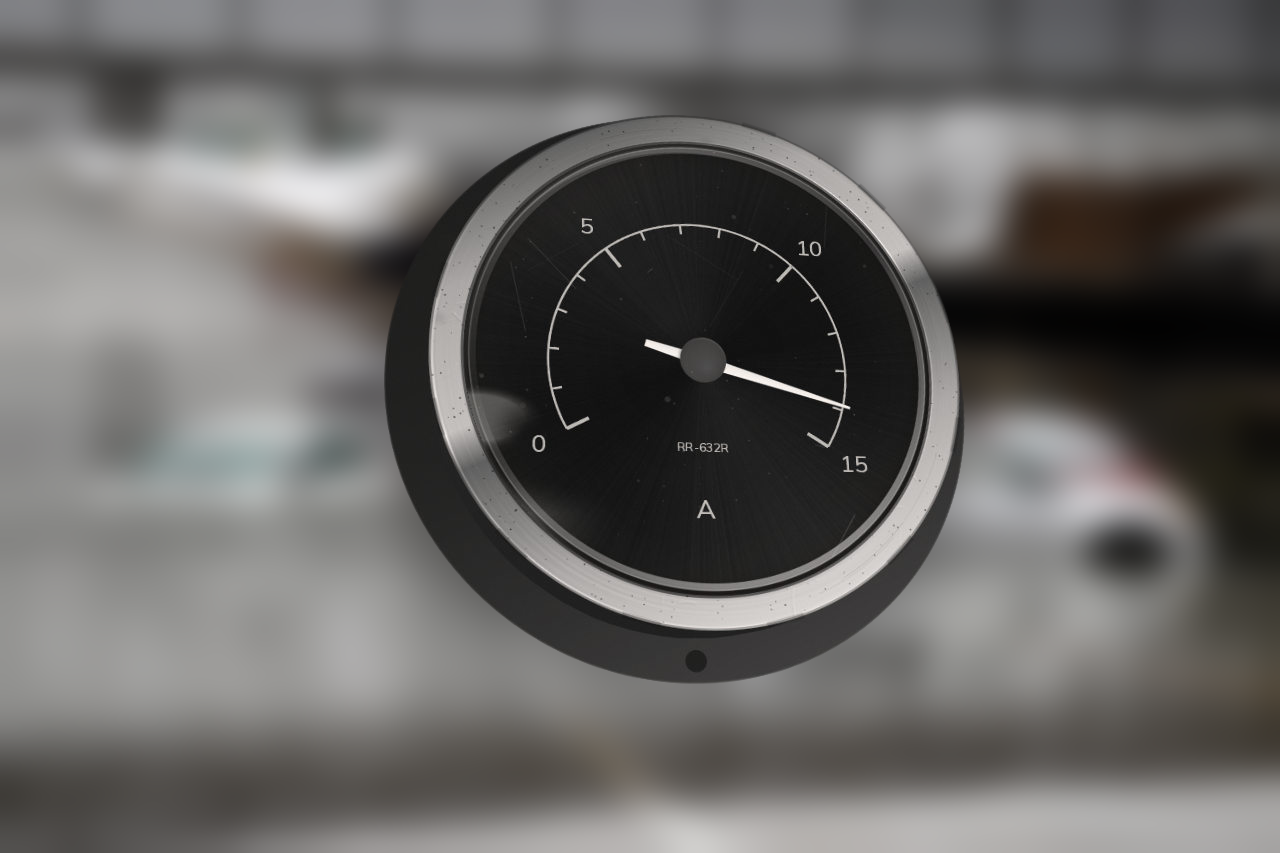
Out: {"value": 14, "unit": "A"}
